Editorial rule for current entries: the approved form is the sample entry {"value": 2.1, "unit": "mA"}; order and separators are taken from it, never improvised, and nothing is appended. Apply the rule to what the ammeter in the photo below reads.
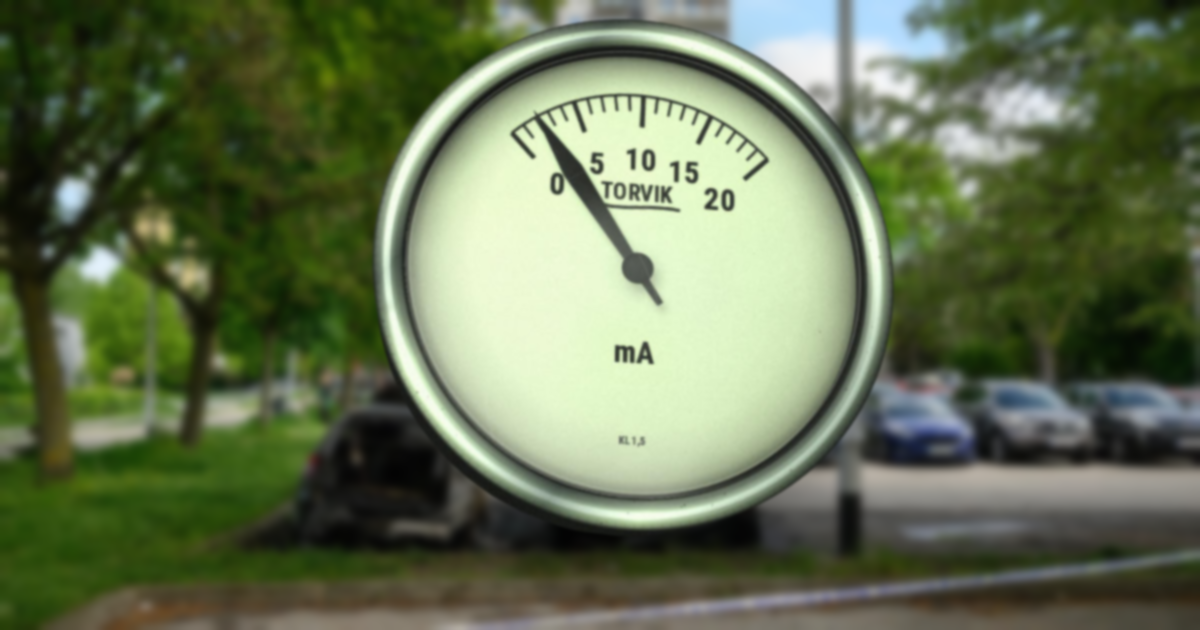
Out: {"value": 2, "unit": "mA"}
